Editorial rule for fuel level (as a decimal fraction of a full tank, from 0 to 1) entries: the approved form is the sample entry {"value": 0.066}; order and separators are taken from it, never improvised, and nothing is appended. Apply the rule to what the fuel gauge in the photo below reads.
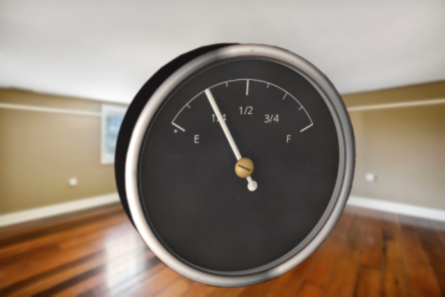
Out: {"value": 0.25}
